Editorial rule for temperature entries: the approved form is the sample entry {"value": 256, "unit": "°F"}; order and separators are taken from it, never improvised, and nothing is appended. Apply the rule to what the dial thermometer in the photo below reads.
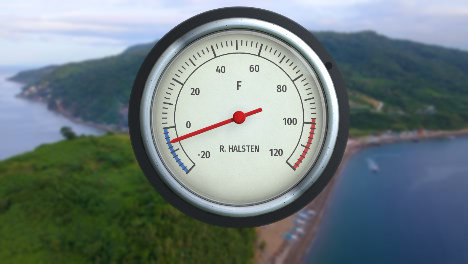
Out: {"value": -6, "unit": "°F"}
